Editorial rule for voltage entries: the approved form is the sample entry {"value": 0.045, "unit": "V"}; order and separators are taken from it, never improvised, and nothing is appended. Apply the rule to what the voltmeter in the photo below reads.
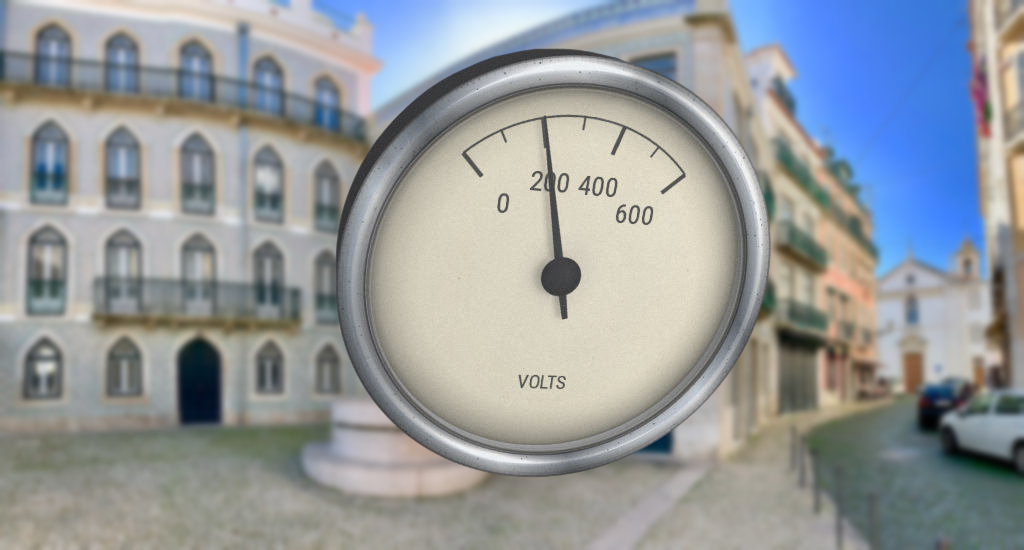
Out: {"value": 200, "unit": "V"}
